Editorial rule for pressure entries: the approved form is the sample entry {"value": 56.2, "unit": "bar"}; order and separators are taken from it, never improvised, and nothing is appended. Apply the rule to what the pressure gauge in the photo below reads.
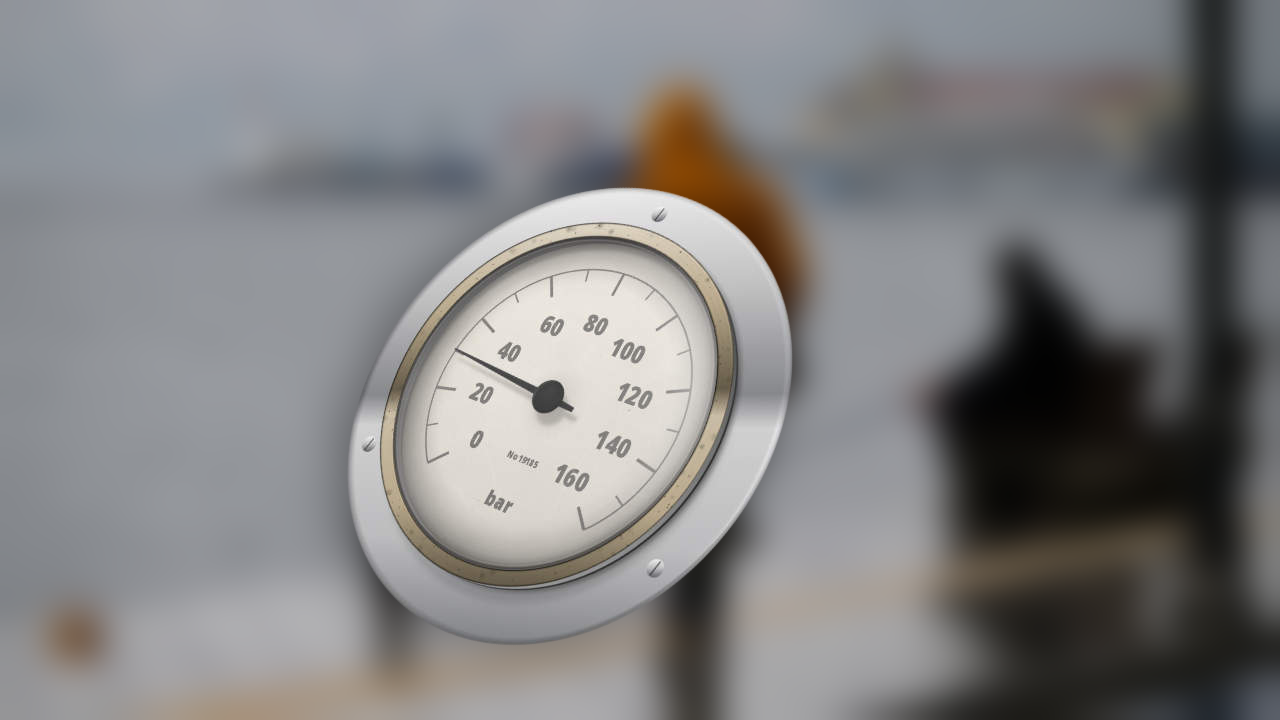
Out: {"value": 30, "unit": "bar"}
